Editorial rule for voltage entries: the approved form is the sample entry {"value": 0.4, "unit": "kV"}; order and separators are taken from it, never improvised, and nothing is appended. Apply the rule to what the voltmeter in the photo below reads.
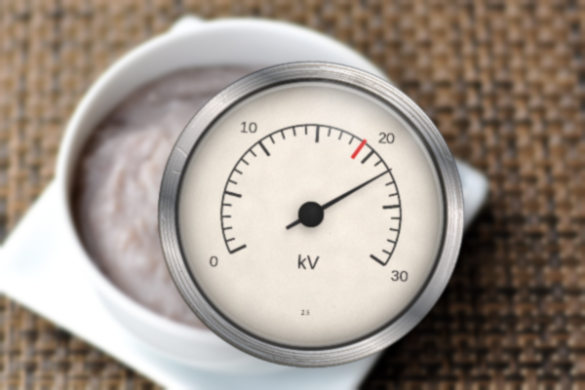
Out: {"value": 22, "unit": "kV"}
